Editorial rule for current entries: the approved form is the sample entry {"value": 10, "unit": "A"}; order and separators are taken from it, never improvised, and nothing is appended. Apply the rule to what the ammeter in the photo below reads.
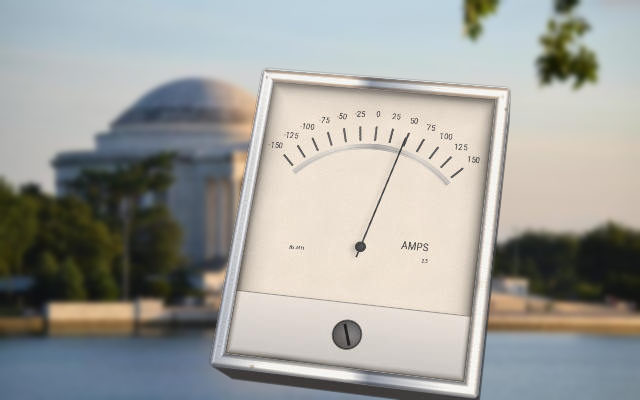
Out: {"value": 50, "unit": "A"}
